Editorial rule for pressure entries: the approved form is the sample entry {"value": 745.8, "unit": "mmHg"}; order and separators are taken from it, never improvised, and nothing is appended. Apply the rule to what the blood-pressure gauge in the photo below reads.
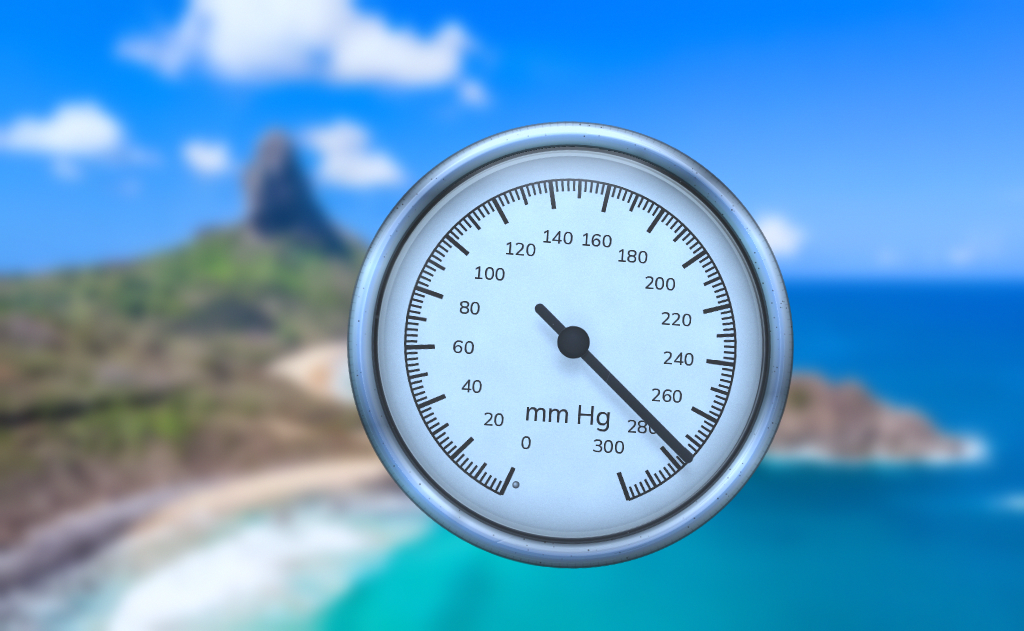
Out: {"value": 276, "unit": "mmHg"}
